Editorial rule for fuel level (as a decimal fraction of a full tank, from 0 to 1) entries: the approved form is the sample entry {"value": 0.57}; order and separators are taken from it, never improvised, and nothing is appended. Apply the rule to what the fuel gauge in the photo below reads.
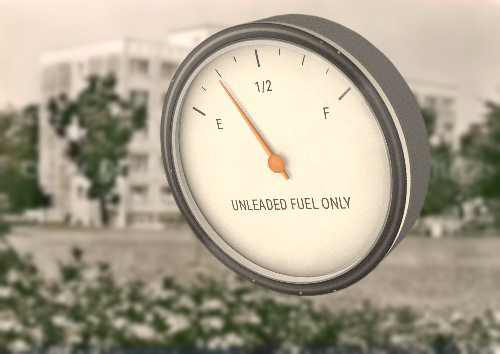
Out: {"value": 0.25}
